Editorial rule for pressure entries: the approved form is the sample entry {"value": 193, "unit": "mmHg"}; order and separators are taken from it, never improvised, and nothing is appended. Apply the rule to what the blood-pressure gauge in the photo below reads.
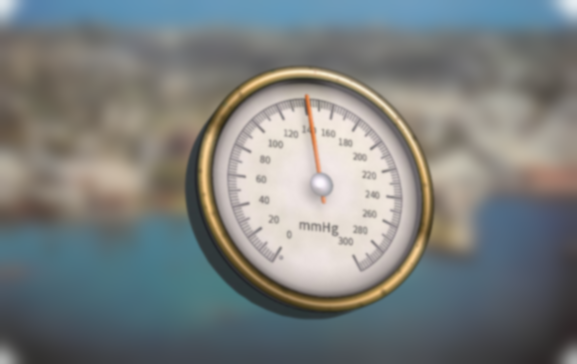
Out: {"value": 140, "unit": "mmHg"}
